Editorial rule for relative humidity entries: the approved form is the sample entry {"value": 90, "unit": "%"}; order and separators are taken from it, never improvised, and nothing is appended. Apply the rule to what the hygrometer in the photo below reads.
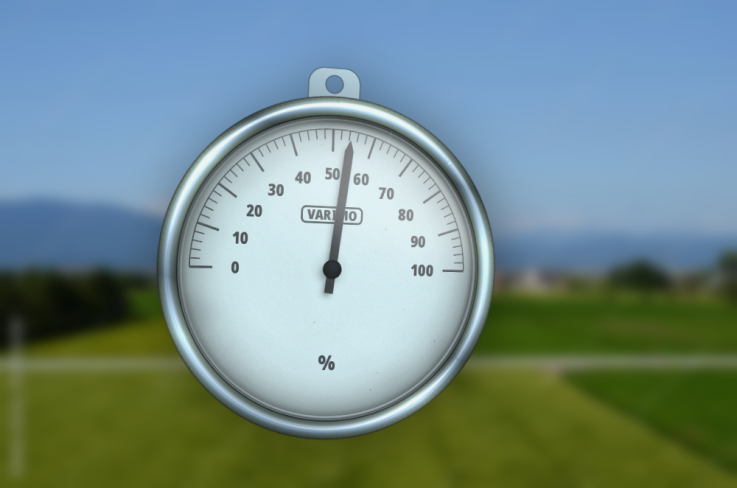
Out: {"value": 54, "unit": "%"}
